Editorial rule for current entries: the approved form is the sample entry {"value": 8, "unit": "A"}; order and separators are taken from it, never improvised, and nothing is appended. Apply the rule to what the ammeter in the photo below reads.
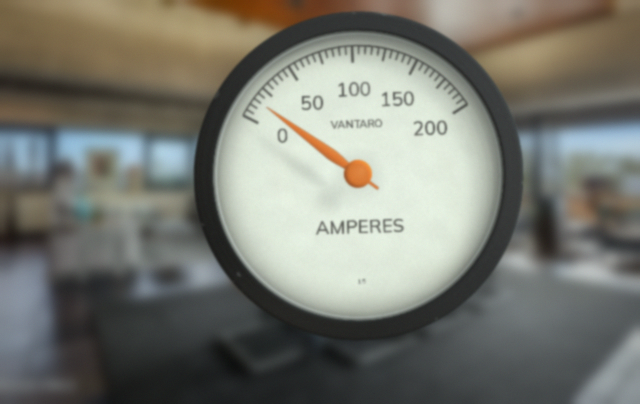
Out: {"value": 15, "unit": "A"}
